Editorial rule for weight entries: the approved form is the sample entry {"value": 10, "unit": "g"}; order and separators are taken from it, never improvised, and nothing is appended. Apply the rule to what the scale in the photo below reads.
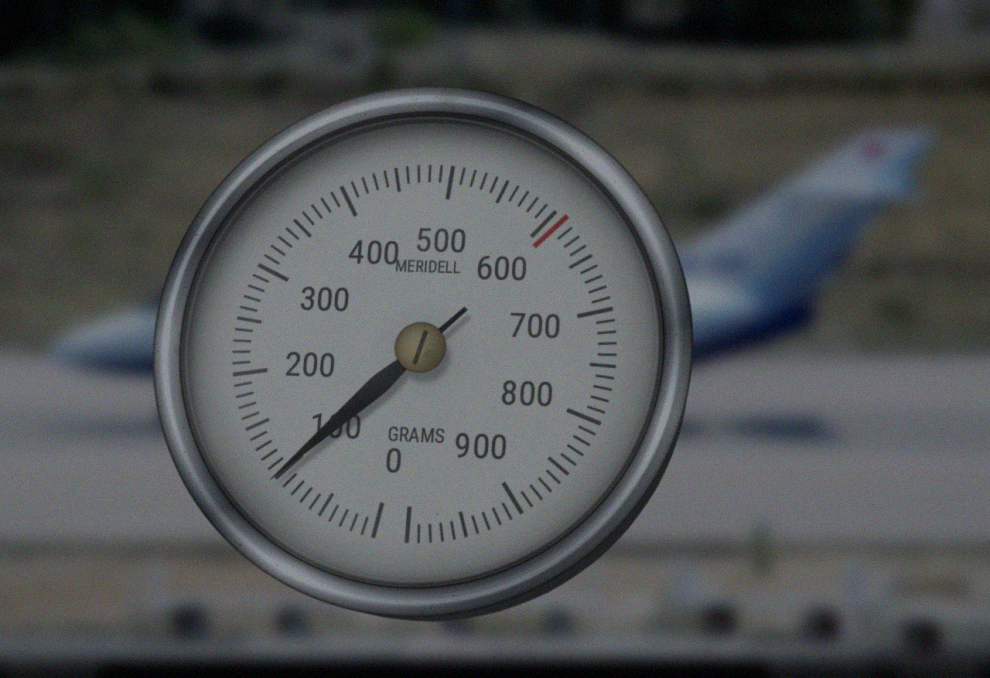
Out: {"value": 100, "unit": "g"}
